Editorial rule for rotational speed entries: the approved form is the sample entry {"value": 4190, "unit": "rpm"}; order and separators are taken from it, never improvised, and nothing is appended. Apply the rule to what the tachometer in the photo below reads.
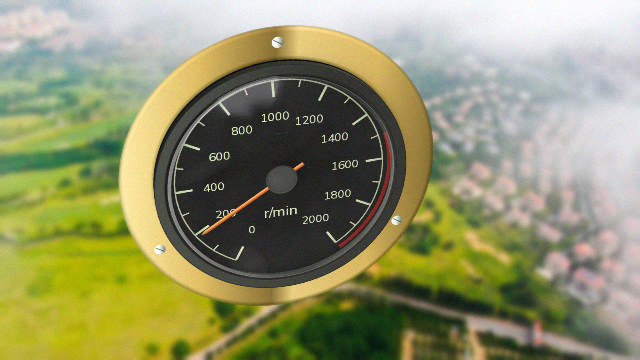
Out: {"value": 200, "unit": "rpm"}
